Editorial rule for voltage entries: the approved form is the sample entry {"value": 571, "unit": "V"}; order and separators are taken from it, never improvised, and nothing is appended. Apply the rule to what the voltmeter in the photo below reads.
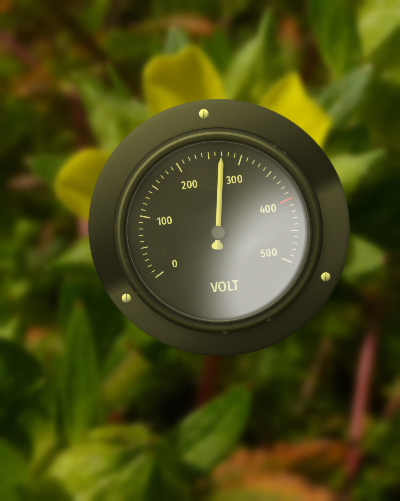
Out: {"value": 270, "unit": "V"}
